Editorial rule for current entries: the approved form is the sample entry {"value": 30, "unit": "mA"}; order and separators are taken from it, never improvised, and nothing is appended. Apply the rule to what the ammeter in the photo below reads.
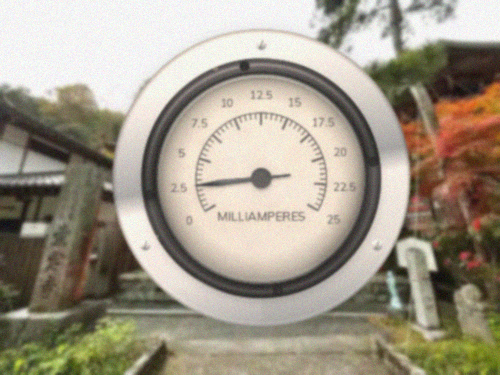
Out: {"value": 2.5, "unit": "mA"}
